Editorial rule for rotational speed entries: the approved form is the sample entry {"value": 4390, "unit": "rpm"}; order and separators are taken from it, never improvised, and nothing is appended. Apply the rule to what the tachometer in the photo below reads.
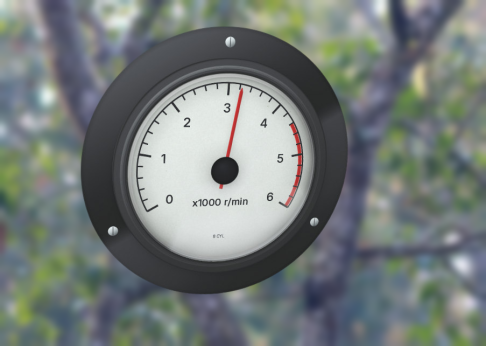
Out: {"value": 3200, "unit": "rpm"}
